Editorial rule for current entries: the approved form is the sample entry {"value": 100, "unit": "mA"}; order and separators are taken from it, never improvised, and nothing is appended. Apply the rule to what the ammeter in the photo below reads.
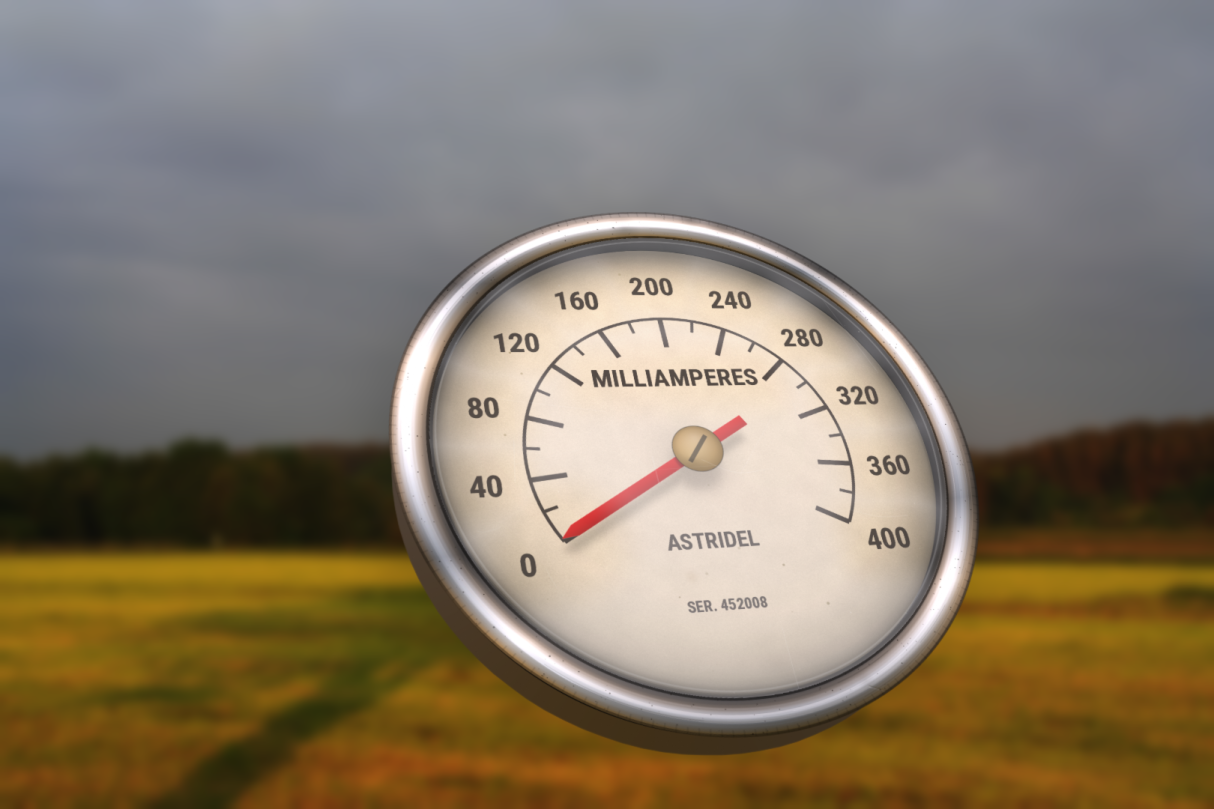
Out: {"value": 0, "unit": "mA"}
